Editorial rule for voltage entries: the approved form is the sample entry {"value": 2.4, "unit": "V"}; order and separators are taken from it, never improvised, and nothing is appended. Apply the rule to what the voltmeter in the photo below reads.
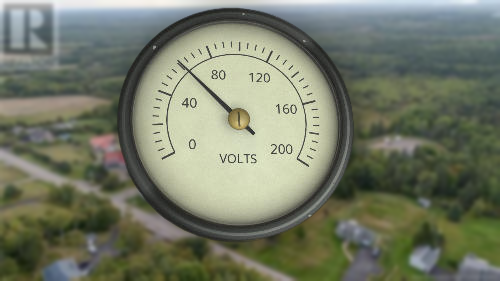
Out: {"value": 60, "unit": "V"}
